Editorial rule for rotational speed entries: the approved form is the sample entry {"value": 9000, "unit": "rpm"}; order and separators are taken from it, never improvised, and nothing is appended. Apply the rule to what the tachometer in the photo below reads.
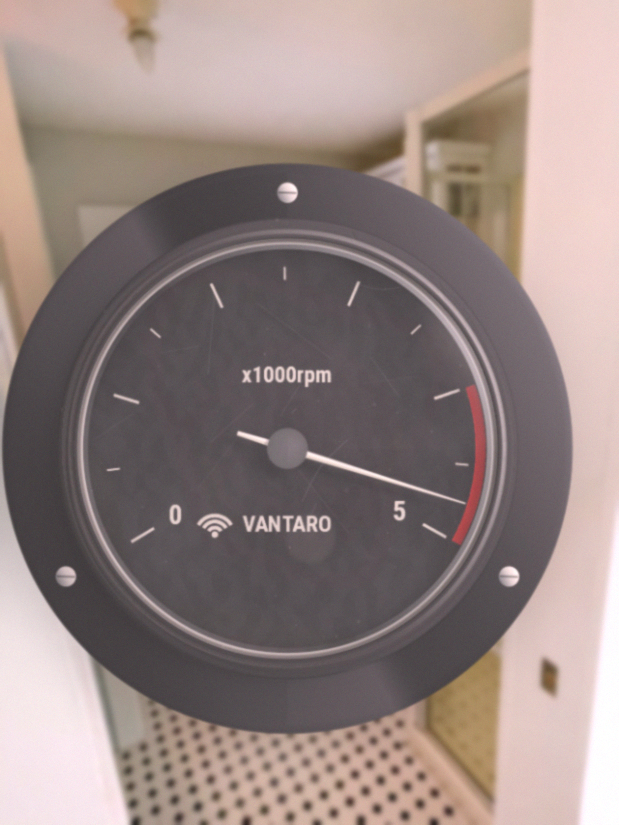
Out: {"value": 4750, "unit": "rpm"}
